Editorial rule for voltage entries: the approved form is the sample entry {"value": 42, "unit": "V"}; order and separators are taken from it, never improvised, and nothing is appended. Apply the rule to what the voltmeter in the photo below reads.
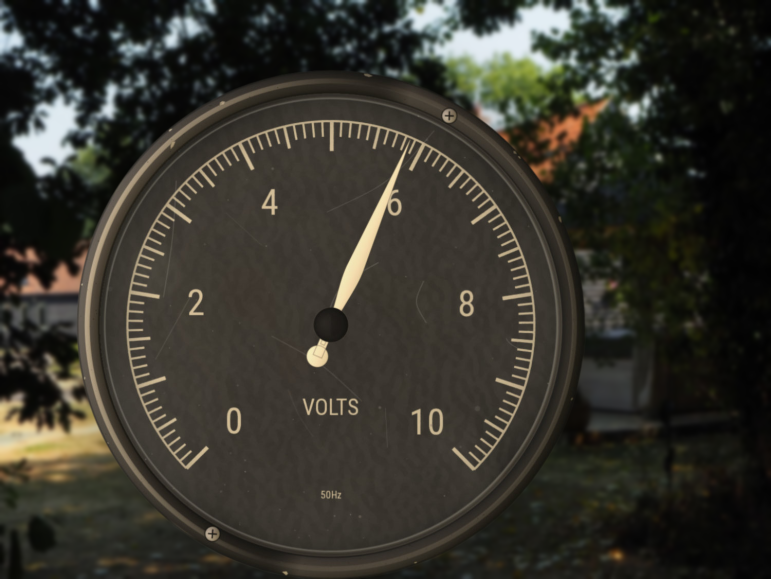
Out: {"value": 5.85, "unit": "V"}
